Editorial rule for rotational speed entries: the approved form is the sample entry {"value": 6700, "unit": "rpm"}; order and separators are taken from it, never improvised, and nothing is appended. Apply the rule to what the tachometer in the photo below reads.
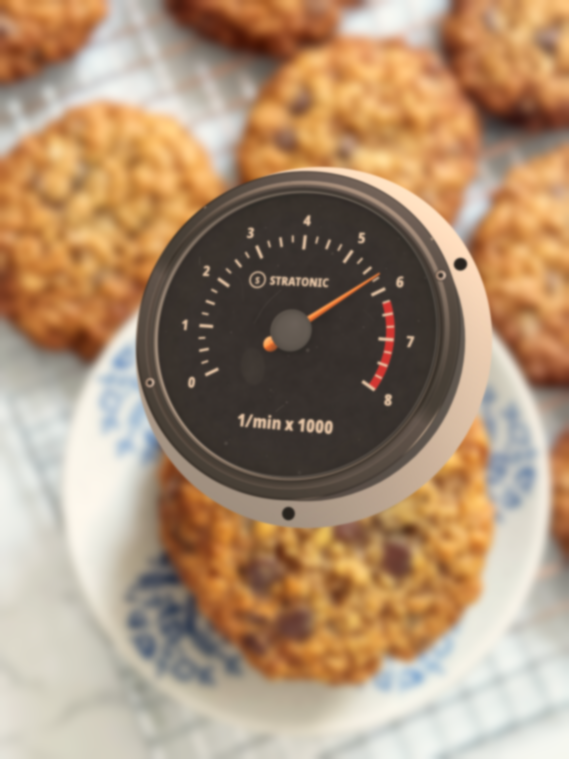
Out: {"value": 5750, "unit": "rpm"}
